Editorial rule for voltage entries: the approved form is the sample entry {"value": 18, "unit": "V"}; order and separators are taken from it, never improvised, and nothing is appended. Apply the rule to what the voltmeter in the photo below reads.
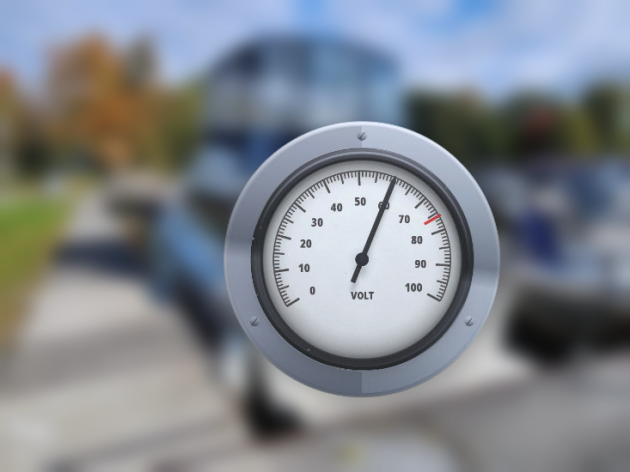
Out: {"value": 60, "unit": "V"}
